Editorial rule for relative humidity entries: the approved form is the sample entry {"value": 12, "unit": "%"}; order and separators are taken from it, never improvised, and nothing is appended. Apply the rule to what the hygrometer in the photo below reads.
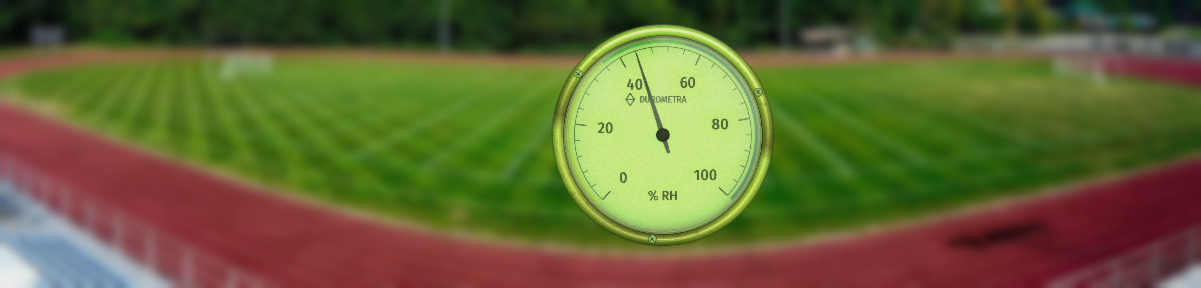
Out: {"value": 44, "unit": "%"}
